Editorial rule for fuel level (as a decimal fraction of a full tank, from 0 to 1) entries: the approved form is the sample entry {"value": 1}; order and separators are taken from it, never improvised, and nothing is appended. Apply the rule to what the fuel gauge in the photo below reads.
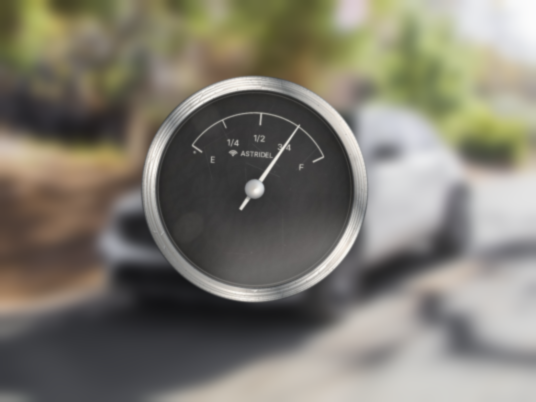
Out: {"value": 0.75}
